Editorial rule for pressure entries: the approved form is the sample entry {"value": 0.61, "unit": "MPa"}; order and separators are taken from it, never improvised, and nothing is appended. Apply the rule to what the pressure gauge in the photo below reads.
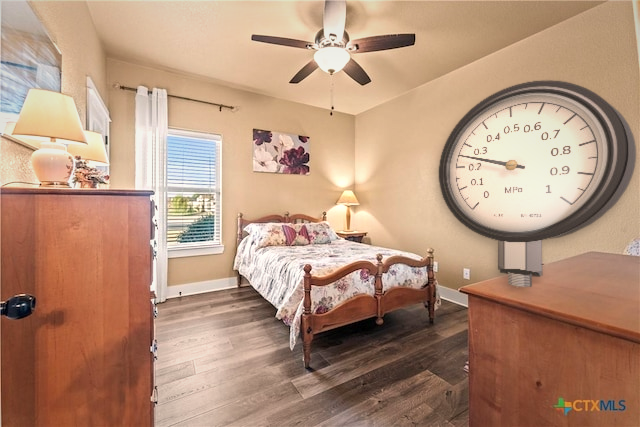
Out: {"value": 0.25, "unit": "MPa"}
